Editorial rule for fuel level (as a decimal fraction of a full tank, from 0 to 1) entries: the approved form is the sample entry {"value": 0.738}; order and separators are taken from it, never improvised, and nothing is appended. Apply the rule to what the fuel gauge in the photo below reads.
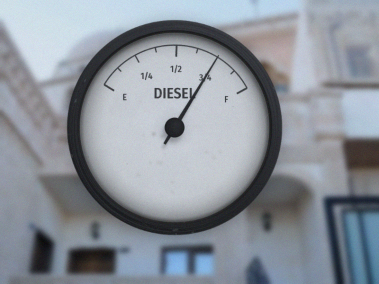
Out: {"value": 0.75}
